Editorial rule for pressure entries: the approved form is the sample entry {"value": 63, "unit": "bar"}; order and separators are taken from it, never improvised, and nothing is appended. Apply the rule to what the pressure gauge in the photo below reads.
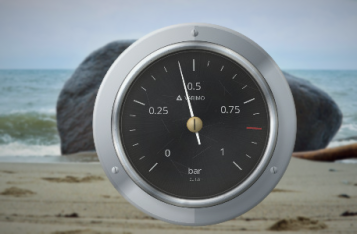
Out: {"value": 0.45, "unit": "bar"}
